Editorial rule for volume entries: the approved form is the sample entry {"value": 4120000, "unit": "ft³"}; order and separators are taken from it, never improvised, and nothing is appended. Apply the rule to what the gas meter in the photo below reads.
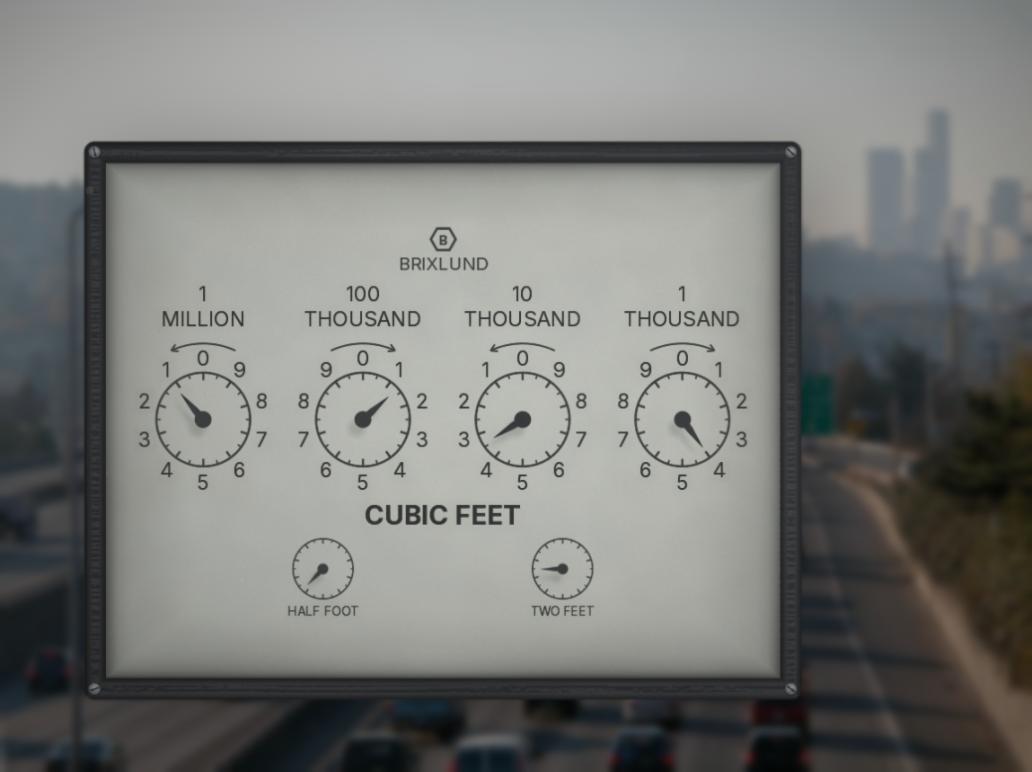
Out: {"value": 113400, "unit": "ft³"}
